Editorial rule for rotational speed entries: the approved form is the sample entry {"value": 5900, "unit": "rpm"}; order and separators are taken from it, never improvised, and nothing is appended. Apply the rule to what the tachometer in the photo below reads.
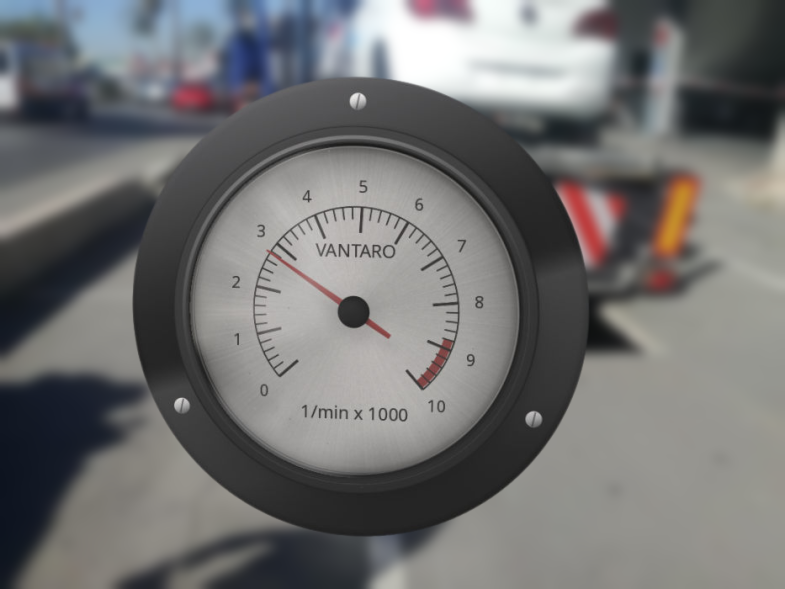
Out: {"value": 2800, "unit": "rpm"}
